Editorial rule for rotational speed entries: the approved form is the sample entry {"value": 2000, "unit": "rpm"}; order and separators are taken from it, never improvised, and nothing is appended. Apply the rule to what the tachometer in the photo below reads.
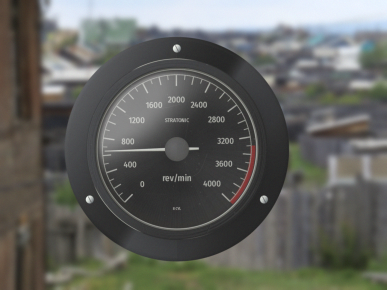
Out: {"value": 650, "unit": "rpm"}
